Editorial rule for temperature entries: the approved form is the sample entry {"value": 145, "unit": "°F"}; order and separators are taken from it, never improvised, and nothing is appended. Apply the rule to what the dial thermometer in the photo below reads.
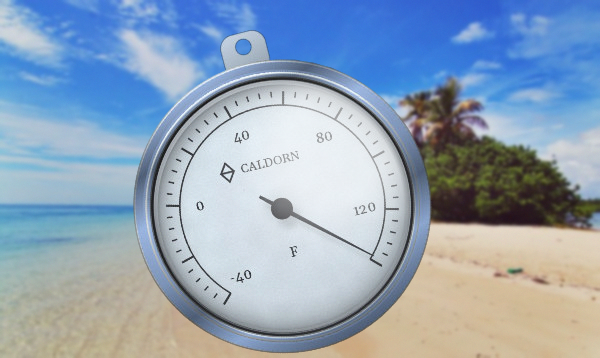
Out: {"value": 138, "unit": "°F"}
